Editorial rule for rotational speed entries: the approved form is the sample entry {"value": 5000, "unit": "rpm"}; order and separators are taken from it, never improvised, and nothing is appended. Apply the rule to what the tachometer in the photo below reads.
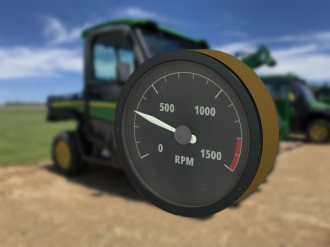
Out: {"value": 300, "unit": "rpm"}
